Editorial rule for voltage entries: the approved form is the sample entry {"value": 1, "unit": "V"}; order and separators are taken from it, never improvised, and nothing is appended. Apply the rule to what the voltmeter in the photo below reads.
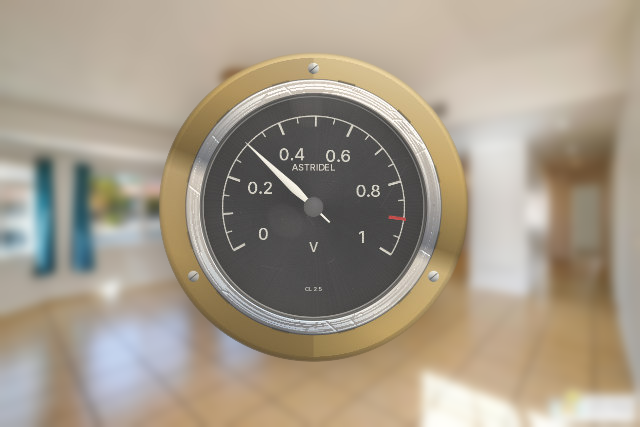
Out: {"value": 0.3, "unit": "V"}
